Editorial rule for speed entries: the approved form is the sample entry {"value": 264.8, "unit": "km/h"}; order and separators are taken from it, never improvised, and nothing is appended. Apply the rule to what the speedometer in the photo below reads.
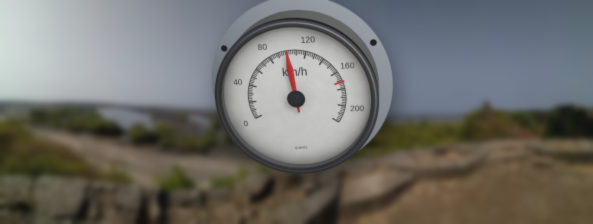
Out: {"value": 100, "unit": "km/h"}
